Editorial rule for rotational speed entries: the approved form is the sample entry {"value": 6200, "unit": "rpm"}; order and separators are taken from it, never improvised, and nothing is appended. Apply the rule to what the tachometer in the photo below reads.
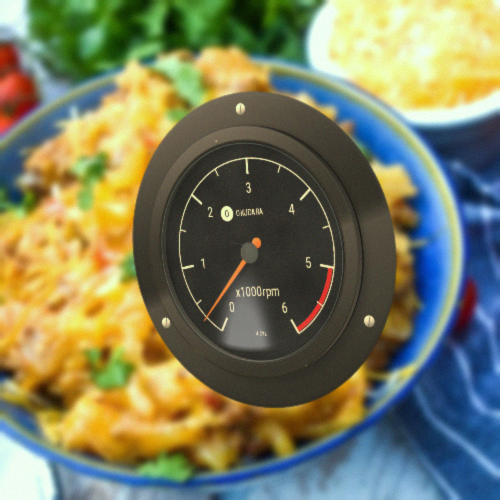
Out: {"value": 250, "unit": "rpm"}
